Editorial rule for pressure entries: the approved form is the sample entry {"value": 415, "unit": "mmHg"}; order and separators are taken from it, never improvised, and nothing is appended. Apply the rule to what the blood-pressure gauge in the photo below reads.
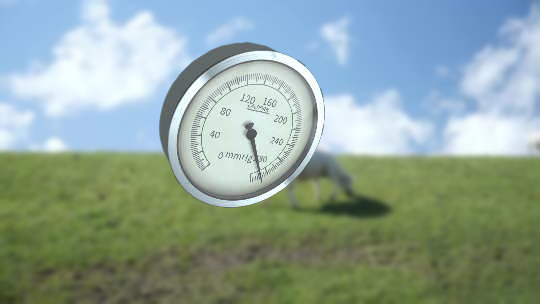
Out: {"value": 290, "unit": "mmHg"}
